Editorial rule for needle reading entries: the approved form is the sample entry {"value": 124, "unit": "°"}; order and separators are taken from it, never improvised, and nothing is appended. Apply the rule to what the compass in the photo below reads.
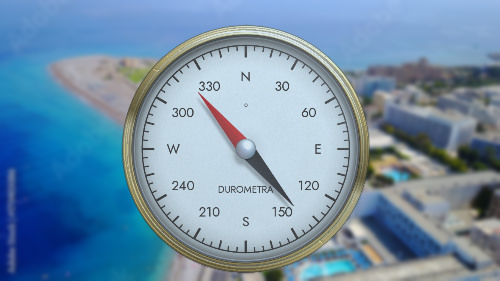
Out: {"value": 320, "unit": "°"}
